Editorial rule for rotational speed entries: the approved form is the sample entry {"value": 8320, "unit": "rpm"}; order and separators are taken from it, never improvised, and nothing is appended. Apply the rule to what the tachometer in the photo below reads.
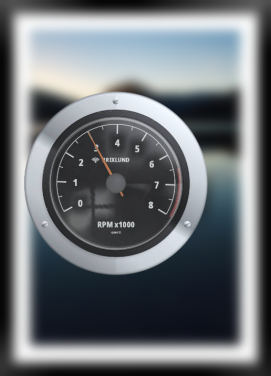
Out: {"value": 3000, "unit": "rpm"}
